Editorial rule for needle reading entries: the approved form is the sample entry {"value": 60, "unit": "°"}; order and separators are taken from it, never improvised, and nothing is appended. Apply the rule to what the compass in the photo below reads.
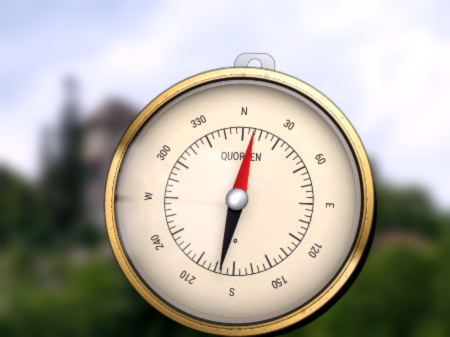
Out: {"value": 10, "unit": "°"}
